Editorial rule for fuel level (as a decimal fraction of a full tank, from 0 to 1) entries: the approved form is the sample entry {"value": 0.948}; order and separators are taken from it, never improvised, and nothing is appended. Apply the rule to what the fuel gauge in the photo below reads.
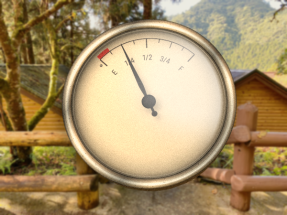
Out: {"value": 0.25}
